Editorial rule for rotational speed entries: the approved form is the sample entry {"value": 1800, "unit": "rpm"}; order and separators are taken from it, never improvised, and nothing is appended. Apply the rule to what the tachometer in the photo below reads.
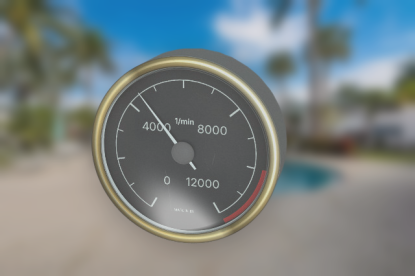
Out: {"value": 4500, "unit": "rpm"}
